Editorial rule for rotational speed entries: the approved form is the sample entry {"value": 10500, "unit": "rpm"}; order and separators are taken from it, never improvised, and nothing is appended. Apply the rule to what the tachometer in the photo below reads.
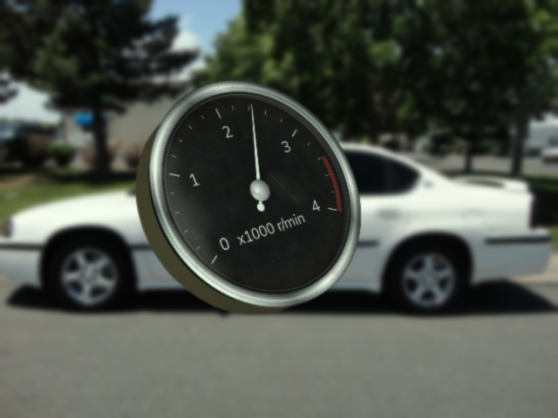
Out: {"value": 2400, "unit": "rpm"}
